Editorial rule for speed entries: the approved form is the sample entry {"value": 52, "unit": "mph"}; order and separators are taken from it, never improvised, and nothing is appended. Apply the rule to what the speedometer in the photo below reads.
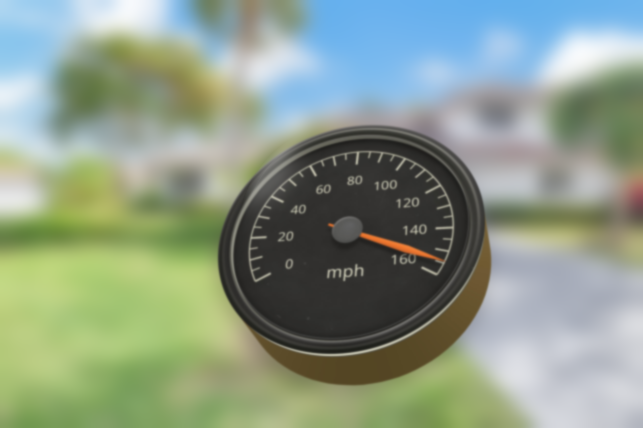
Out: {"value": 155, "unit": "mph"}
